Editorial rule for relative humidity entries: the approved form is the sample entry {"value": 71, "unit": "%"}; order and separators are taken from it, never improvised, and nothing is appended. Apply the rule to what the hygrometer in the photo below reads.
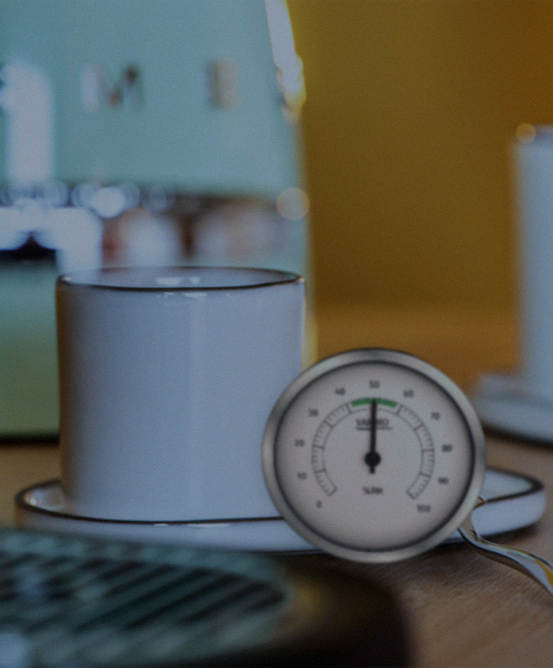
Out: {"value": 50, "unit": "%"}
